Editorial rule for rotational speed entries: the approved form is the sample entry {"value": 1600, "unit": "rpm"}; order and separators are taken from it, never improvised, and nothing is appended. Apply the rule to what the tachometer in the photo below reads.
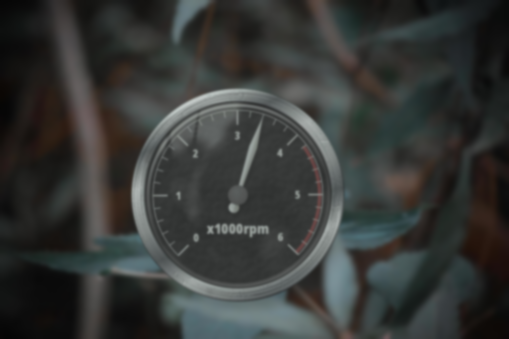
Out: {"value": 3400, "unit": "rpm"}
